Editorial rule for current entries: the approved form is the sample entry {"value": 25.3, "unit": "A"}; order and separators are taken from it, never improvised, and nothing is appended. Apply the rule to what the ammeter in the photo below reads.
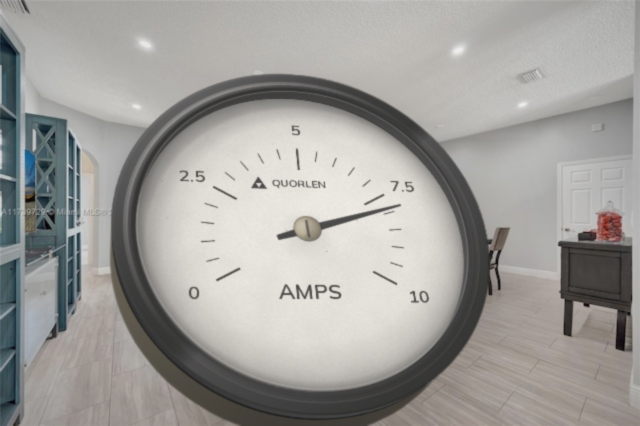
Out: {"value": 8, "unit": "A"}
